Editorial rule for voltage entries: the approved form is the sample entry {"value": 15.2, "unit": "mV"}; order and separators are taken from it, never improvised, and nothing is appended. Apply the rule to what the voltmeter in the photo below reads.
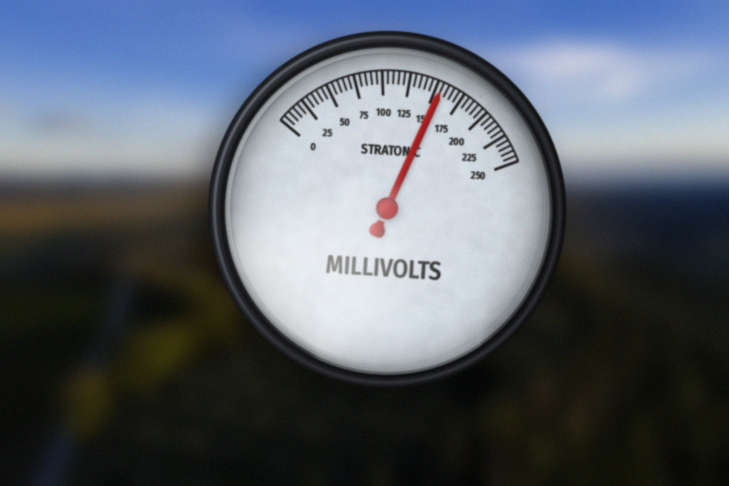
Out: {"value": 155, "unit": "mV"}
